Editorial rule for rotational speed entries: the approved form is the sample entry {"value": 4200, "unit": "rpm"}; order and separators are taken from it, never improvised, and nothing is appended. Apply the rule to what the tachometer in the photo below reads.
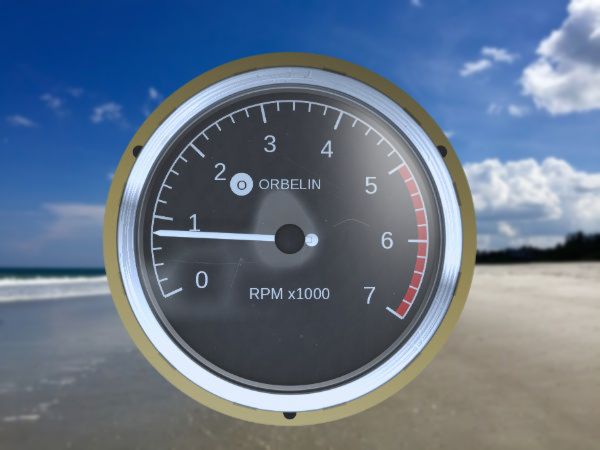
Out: {"value": 800, "unit": "rpm"}
